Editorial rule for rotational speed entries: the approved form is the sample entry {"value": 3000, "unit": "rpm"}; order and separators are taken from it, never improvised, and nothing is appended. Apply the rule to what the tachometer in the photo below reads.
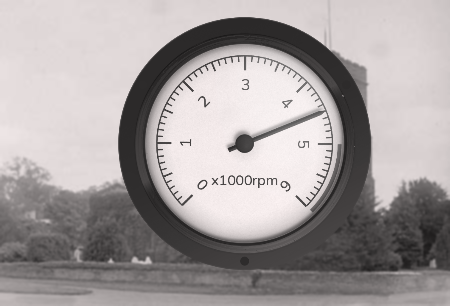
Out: {"value": 4500, "unit": "rpm"}
